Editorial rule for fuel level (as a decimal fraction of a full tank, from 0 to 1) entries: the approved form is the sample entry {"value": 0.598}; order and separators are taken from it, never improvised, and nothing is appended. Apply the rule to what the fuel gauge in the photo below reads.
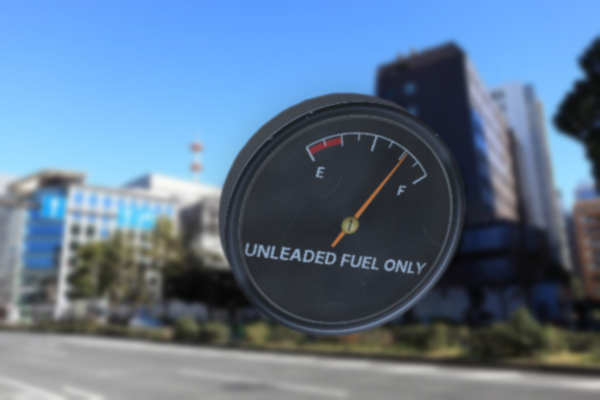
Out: {"value": 0.75}
